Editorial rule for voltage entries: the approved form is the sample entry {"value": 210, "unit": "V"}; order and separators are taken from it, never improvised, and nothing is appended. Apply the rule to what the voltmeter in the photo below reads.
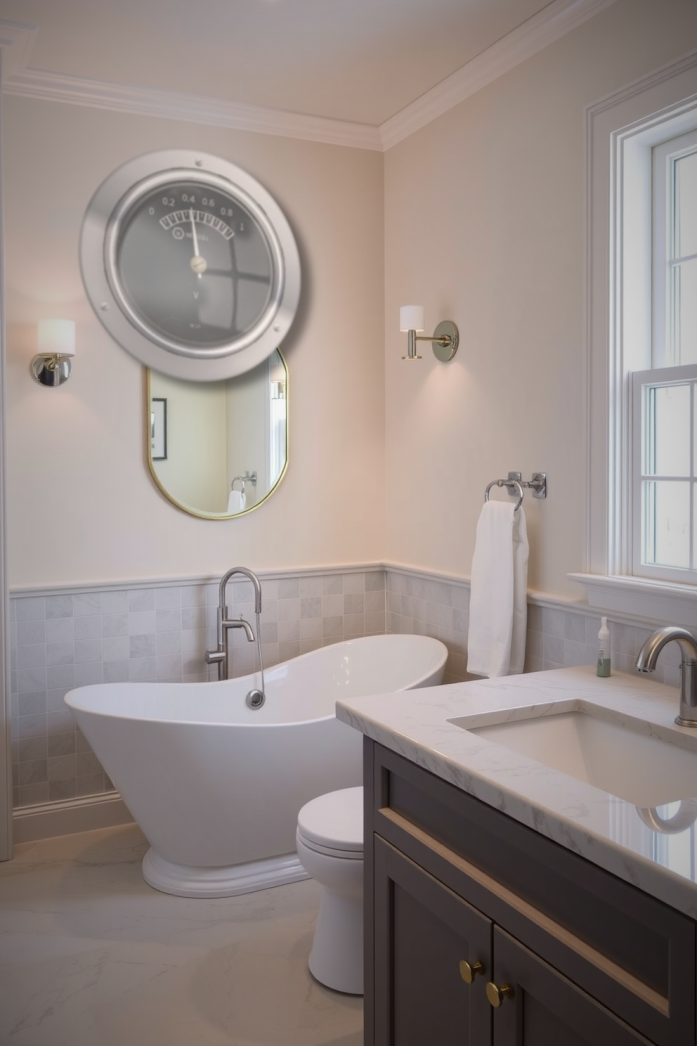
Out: {"value": 0.4, "unit": "V"}
